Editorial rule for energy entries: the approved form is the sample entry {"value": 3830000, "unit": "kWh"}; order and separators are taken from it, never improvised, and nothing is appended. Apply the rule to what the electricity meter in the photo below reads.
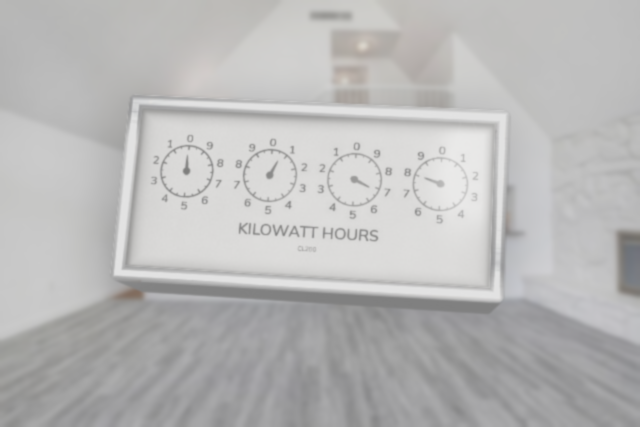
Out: {"value": 68, "unit": "kWh"}
